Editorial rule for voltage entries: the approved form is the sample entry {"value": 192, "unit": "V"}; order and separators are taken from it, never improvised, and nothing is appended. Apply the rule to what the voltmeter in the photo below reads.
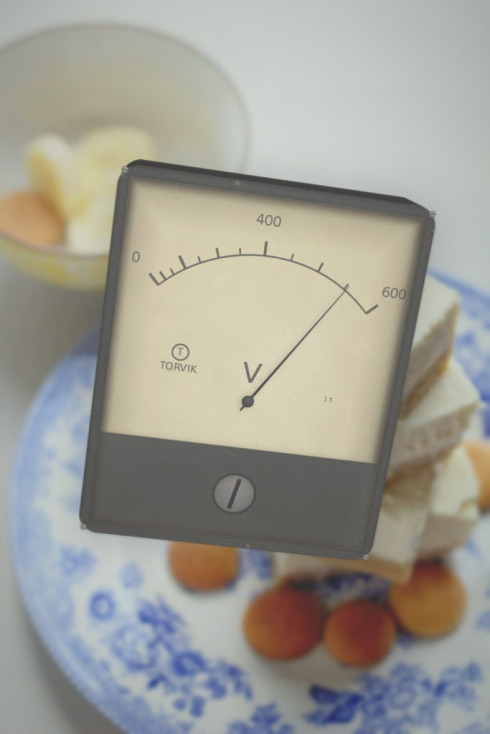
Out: {"value": 550, "unit": "V"}
